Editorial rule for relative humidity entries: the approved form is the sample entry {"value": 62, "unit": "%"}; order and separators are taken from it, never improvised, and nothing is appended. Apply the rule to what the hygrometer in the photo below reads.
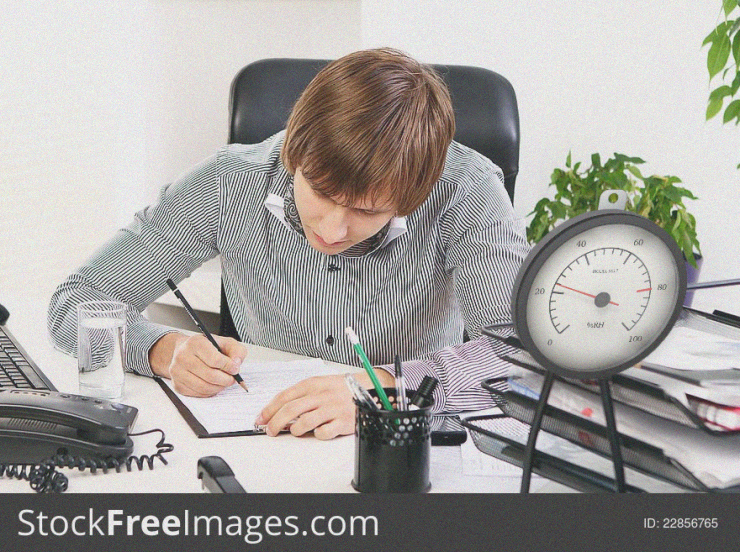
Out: {"value": 24, "unit": "%"}
